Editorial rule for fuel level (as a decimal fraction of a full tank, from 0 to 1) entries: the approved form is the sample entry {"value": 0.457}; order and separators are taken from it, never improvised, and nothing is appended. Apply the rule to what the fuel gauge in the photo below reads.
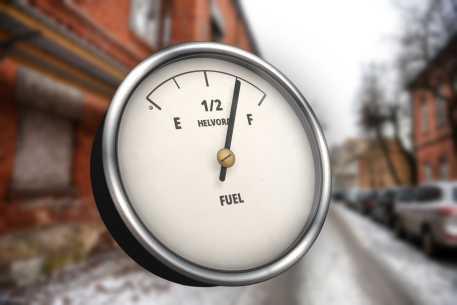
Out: {"value": 0.75}
